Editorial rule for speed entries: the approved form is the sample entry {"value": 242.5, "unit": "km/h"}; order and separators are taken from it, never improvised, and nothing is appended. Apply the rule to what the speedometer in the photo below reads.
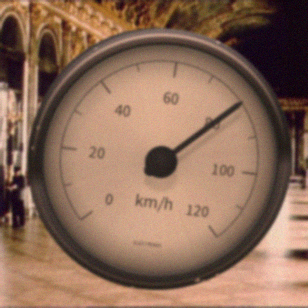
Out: {"value": 80, "unit": "km/h"}
